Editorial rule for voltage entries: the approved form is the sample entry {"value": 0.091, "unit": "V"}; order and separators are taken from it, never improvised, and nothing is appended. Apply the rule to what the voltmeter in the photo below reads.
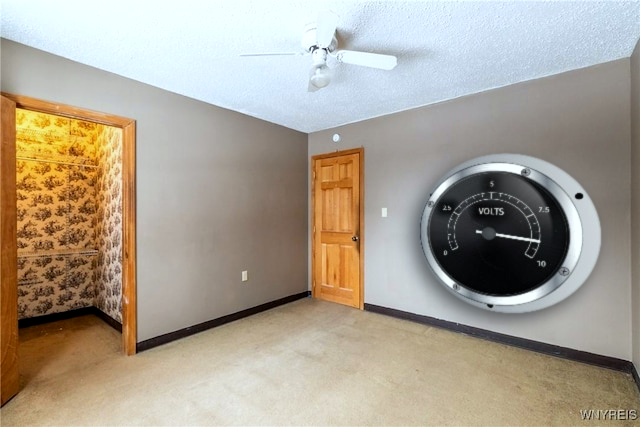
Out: {"value": 9, "unit": "V"}
